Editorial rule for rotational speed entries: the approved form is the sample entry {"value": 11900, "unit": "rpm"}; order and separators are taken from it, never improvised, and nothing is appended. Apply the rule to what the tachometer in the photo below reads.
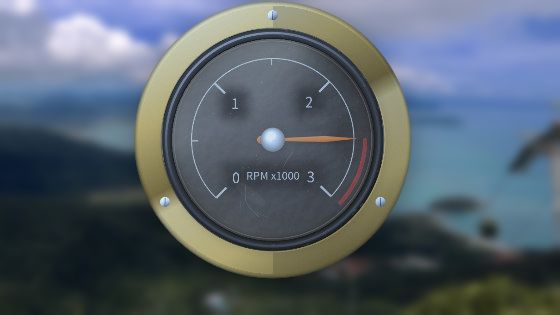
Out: {"value": 2500, "unit": "rpm"}
